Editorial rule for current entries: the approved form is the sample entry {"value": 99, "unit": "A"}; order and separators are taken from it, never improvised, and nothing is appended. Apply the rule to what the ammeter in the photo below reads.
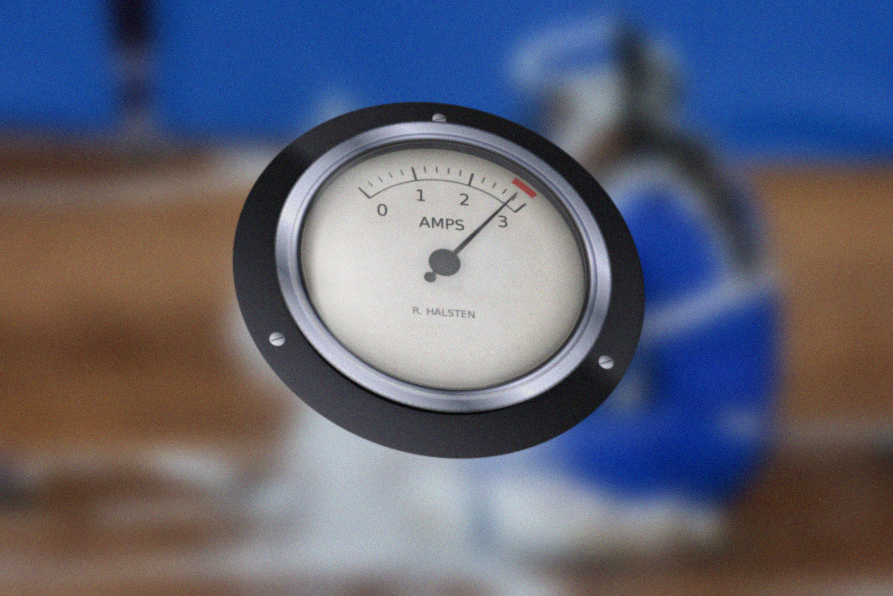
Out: {"value": 2.8, "unit": "A"}
